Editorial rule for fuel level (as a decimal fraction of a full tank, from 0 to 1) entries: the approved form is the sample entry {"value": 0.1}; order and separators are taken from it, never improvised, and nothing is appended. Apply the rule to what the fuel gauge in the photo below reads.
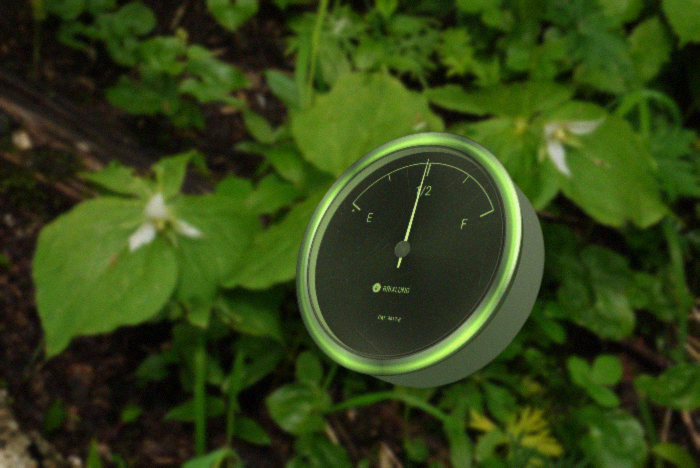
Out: {"value": 0.5}
